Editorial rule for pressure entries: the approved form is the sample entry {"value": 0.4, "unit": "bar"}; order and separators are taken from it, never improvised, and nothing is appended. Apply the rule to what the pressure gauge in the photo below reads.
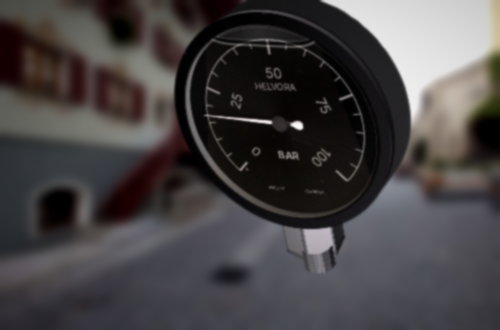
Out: {"value": 17.5, "unit": "bar"}
